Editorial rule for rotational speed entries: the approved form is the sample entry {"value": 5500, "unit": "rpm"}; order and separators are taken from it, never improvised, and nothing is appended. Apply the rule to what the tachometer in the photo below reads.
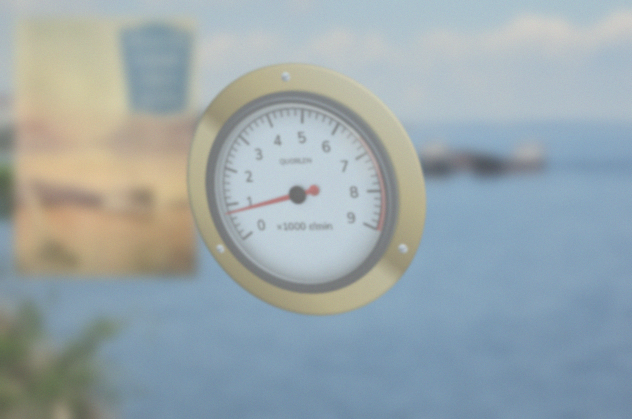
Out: {"value": 800, "unit": "rpm"}
